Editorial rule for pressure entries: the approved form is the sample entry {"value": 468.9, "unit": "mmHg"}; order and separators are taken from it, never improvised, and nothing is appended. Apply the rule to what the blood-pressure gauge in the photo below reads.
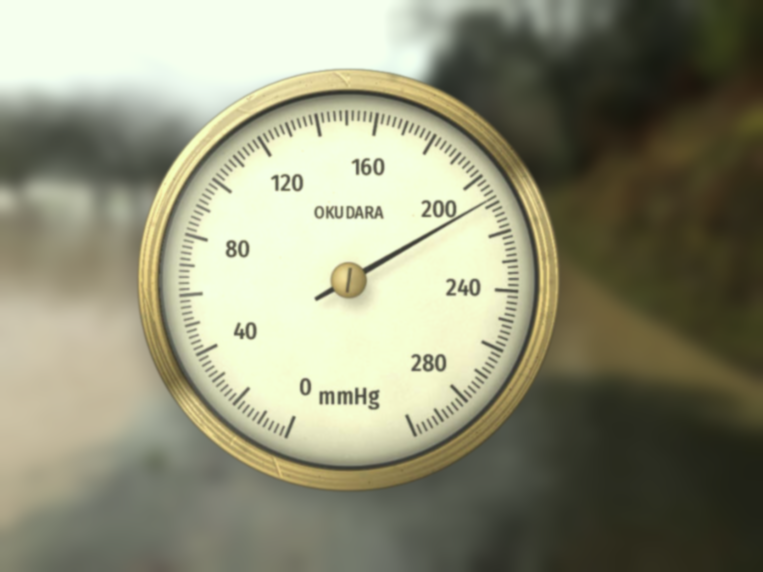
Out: {"value": 208, "unit": "mmHg"}
